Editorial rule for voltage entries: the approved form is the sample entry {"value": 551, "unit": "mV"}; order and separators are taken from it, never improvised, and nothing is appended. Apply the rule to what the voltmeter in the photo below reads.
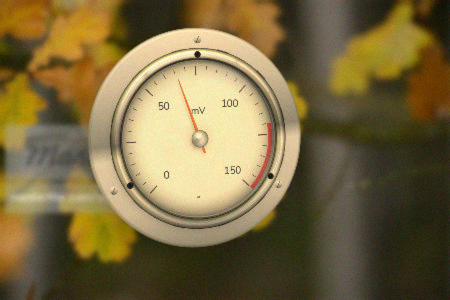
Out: {"value": 65, "unit": "mV"}
